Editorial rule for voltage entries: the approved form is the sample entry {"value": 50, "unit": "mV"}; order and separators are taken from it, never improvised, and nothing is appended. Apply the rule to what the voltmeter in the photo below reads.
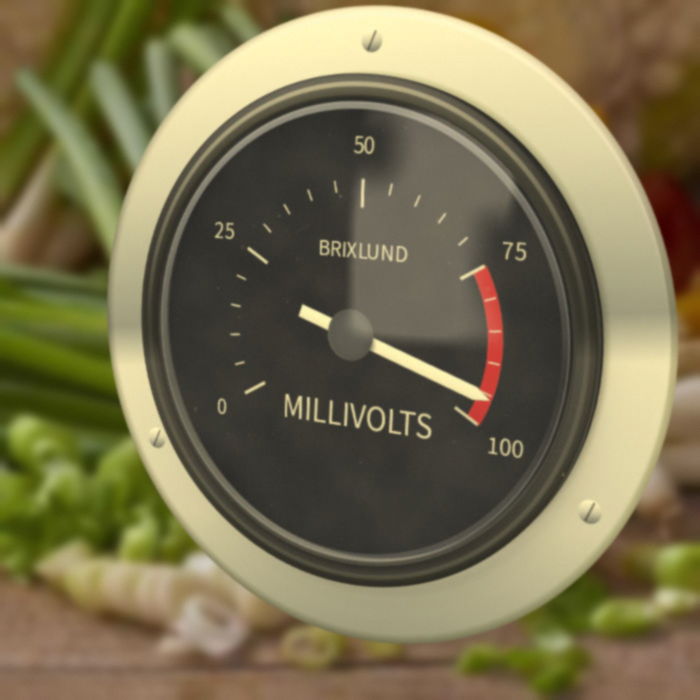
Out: {"value": 95, "unit": "mV"}
